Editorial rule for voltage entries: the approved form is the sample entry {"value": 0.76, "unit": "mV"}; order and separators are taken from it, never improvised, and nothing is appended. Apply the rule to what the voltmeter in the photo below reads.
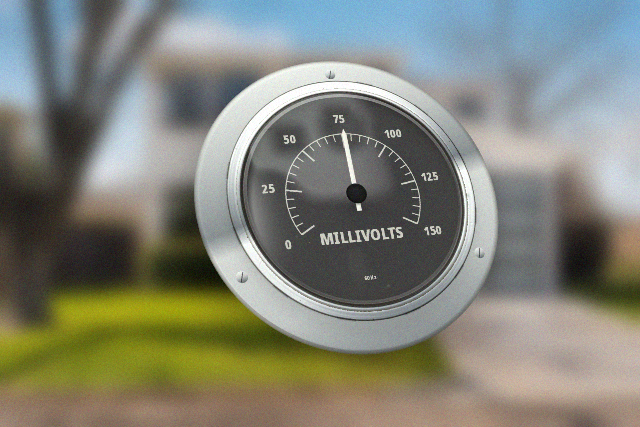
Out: {"value": 75, "unit": "mV"}
